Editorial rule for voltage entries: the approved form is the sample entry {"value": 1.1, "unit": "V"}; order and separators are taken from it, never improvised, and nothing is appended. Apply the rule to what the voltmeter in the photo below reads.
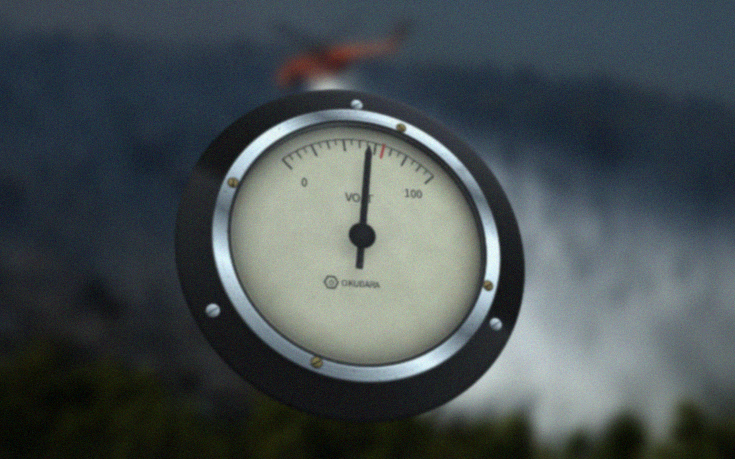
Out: {"value": 55, "unit": "V"}
